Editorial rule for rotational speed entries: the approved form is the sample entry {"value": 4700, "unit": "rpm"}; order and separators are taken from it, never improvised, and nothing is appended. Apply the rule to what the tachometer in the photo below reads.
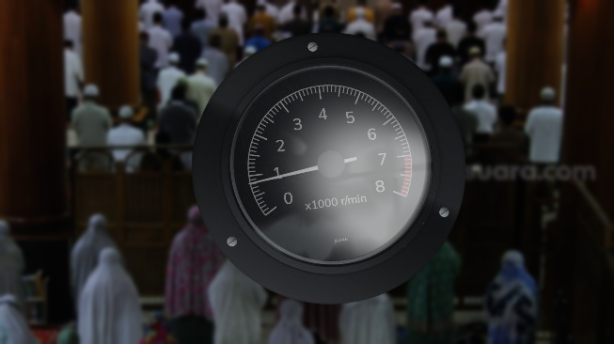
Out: {"value": 800, "unit": "rpm"}
